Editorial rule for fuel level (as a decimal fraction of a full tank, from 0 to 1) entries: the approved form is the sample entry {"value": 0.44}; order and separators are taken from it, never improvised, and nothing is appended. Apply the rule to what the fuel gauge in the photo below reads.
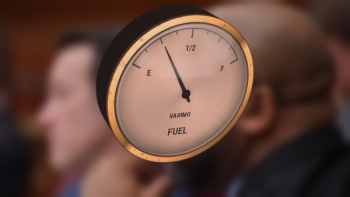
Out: {"value": 0.25}
